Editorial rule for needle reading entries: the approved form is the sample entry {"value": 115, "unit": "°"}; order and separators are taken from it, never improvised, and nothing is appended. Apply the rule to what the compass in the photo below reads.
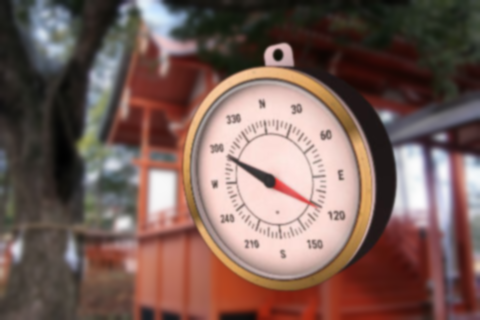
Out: {"value": 120, "unit": "°"}
